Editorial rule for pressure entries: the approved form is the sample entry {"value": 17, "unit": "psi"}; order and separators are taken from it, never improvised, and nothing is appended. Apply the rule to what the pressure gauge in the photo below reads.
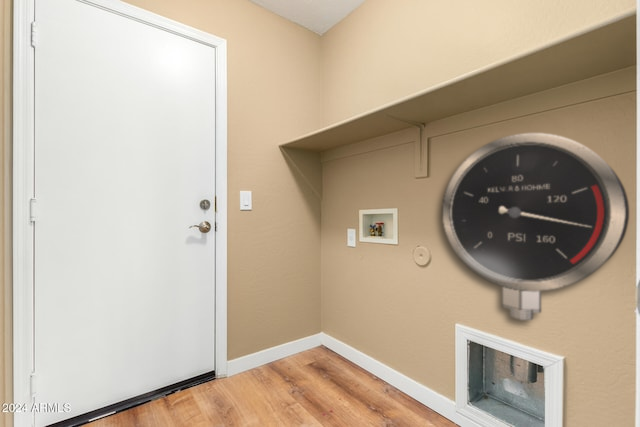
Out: {"value": 140, "unit": "psi"}
